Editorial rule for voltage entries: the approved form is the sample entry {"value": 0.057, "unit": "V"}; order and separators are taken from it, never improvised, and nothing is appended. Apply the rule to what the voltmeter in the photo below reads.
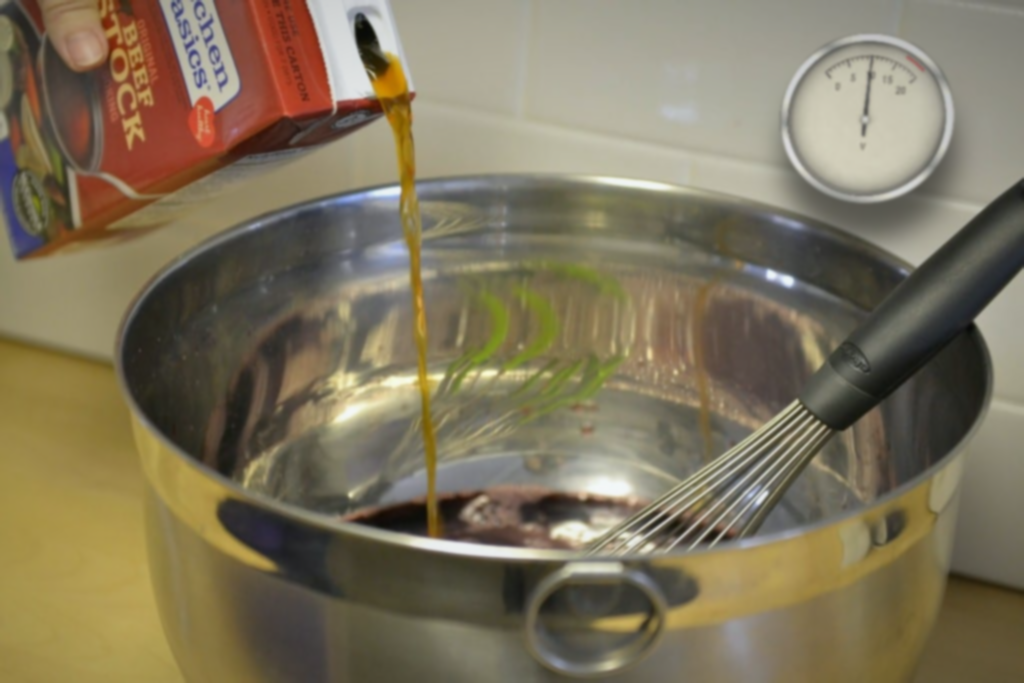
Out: {"value": 10, "unit": "V"}
